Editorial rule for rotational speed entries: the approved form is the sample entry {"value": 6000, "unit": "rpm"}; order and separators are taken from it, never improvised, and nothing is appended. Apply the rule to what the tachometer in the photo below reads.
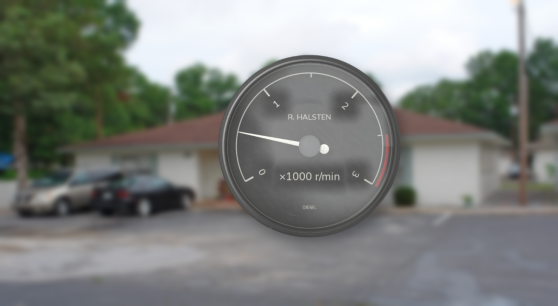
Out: {"value": 500, "unit": "rpm"}
